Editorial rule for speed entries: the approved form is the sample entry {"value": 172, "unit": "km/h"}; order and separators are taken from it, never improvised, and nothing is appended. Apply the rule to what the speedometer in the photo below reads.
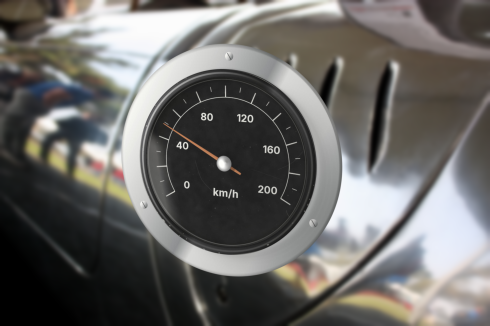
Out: {"value": 50, "unit": "km/h"}
